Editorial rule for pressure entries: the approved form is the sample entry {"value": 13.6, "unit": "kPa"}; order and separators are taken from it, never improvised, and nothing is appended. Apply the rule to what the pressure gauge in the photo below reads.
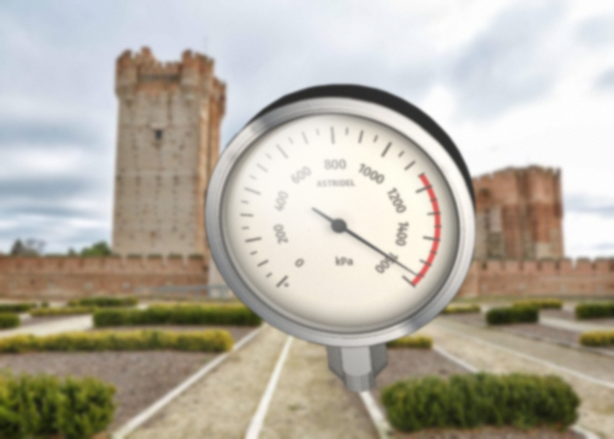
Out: {"value": 1550, "unit": "kPa"}
